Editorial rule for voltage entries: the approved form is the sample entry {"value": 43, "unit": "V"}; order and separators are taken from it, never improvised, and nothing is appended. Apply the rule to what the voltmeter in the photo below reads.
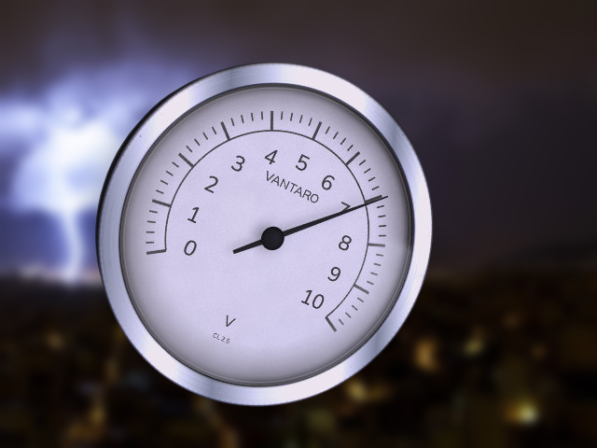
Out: {"value": 7, "unit": "V"}
